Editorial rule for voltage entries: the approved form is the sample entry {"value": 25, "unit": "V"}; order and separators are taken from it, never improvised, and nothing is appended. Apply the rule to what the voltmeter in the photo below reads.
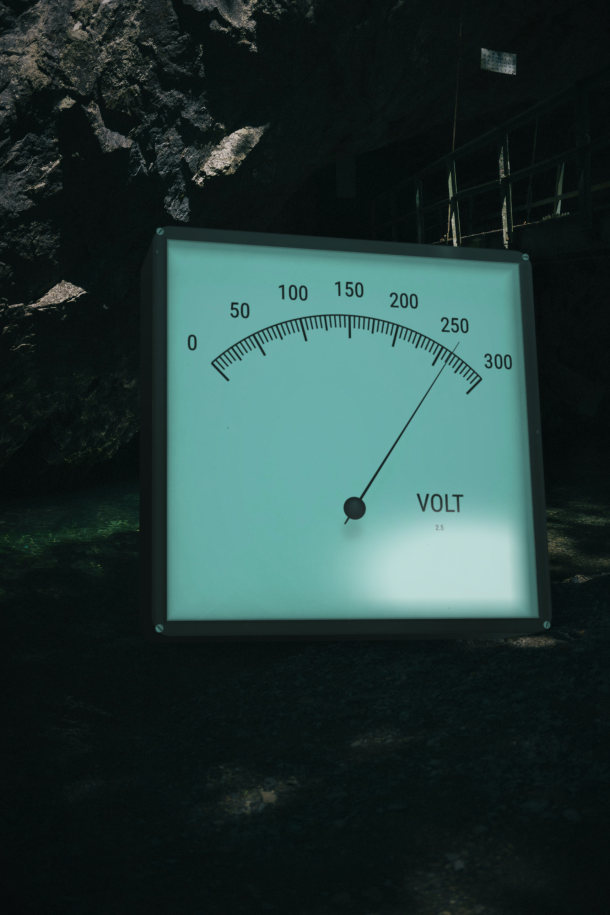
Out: {"value": 260, "unit": "V"}
